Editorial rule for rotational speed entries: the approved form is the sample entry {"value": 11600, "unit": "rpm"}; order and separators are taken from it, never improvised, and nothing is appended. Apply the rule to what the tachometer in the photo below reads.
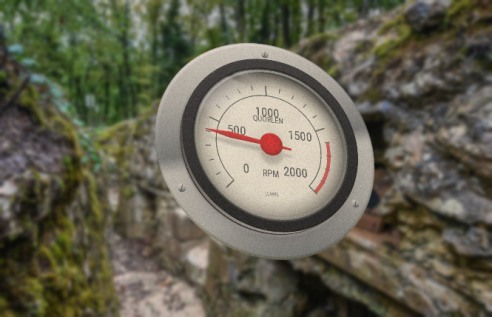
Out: {"value": 400, "unit": "rpm"}
